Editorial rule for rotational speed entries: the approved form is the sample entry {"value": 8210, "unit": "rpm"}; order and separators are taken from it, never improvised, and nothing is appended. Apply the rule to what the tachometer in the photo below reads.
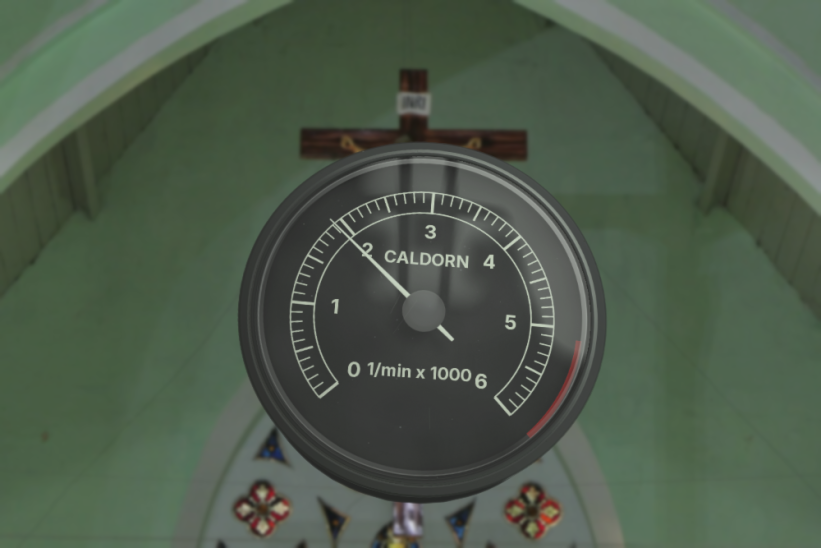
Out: {"value": 1900, "unit": "rpm"}
